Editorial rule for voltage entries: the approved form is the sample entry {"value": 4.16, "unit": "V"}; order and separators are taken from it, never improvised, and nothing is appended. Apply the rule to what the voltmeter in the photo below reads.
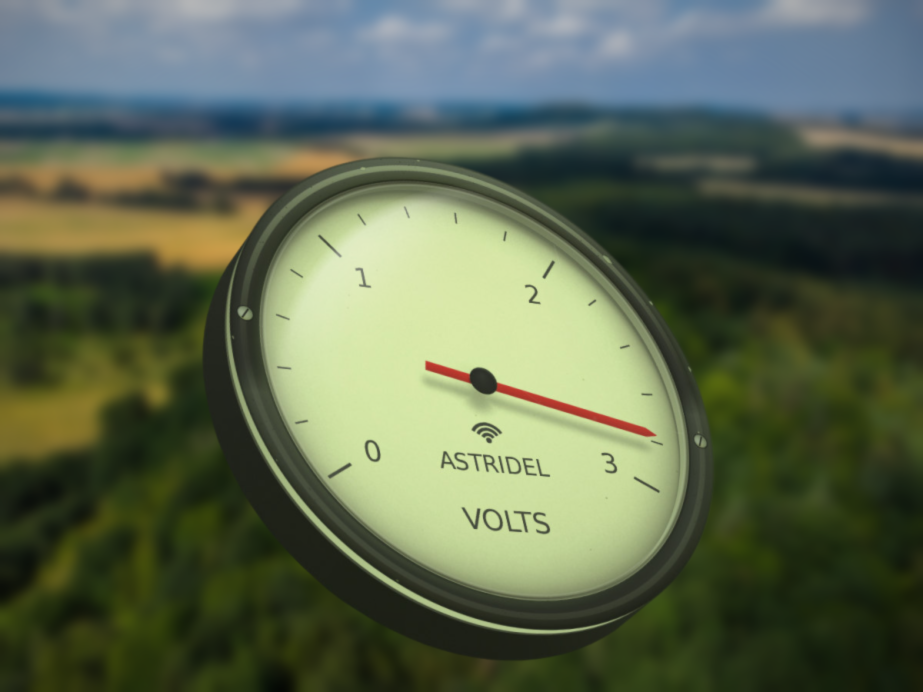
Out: {"value": 2.8, "unit": "V"}
